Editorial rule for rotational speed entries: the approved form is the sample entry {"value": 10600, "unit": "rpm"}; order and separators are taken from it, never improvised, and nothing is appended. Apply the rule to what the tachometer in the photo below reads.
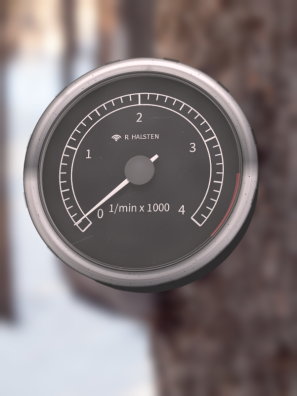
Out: {"value": 100, "unit": "rpm"}
